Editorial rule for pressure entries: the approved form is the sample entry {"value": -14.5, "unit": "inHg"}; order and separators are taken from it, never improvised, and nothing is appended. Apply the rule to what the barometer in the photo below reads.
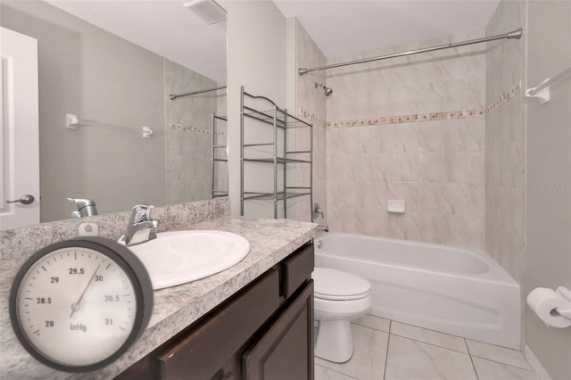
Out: {"value": 29.9, "unit": "inHg"}
